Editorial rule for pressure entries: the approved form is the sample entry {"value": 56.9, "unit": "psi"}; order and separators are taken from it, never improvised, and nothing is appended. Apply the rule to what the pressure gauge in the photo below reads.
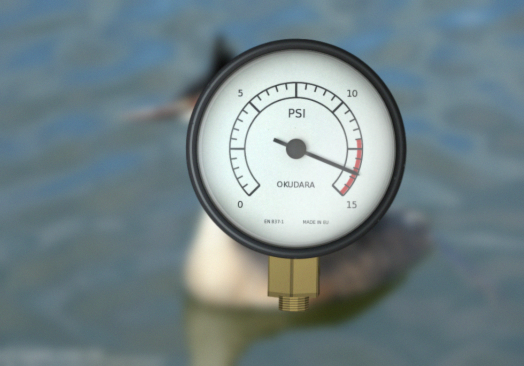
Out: {"value": 13.75, "unit": "psi"}
